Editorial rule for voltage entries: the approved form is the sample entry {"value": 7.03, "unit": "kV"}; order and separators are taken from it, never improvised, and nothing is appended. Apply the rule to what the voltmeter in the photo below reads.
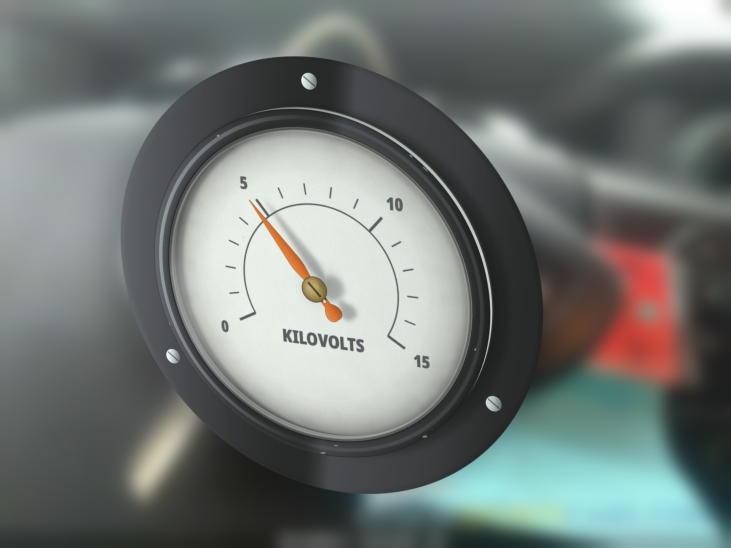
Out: {"value": 5, "unit": "kV"}
